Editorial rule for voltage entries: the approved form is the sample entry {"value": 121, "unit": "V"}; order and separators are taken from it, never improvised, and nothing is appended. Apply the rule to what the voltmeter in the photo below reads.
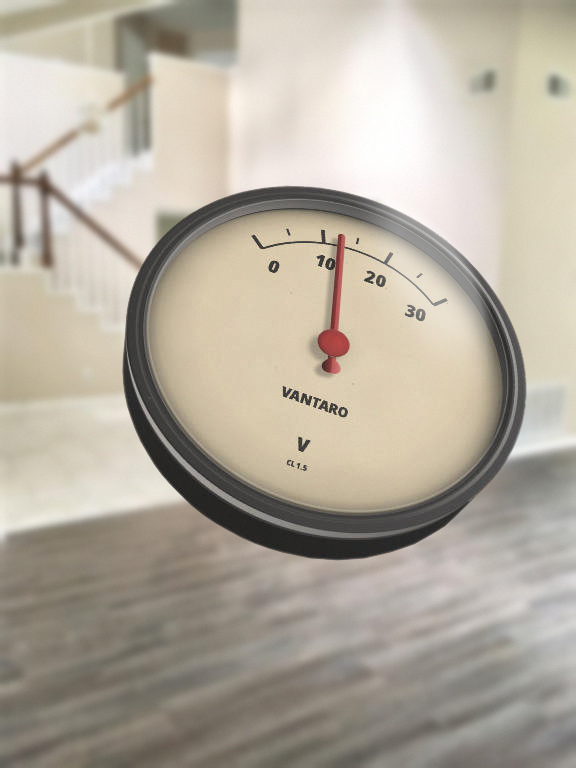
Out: {"value": 12.5, "unit": "V"}
